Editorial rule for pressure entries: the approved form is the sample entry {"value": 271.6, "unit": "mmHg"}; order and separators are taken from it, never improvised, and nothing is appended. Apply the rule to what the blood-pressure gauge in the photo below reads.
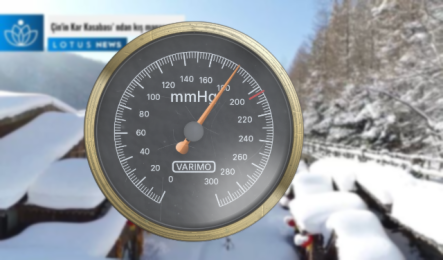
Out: {"value": 180, "unit": "mmHg"}
